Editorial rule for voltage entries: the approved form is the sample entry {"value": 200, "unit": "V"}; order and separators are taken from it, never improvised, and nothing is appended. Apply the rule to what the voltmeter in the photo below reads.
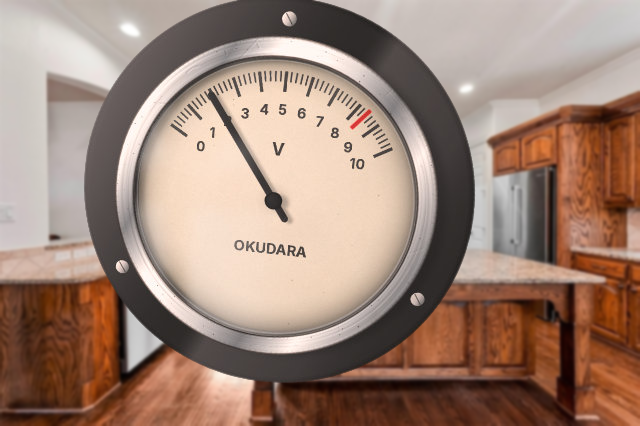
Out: {"value": 2, "unit": "V"}
